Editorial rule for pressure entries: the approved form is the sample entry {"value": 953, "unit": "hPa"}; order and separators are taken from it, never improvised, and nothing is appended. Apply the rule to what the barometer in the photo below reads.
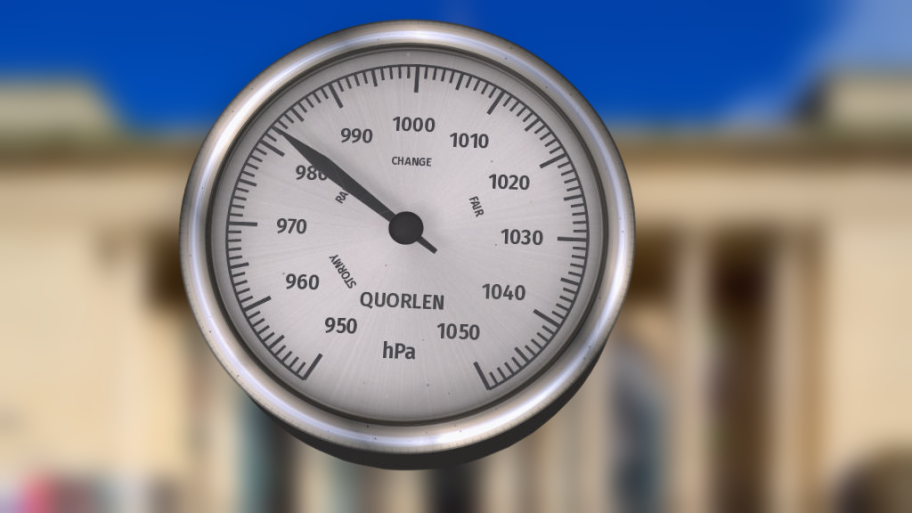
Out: {"value": 982, "unit": "hPa"}
